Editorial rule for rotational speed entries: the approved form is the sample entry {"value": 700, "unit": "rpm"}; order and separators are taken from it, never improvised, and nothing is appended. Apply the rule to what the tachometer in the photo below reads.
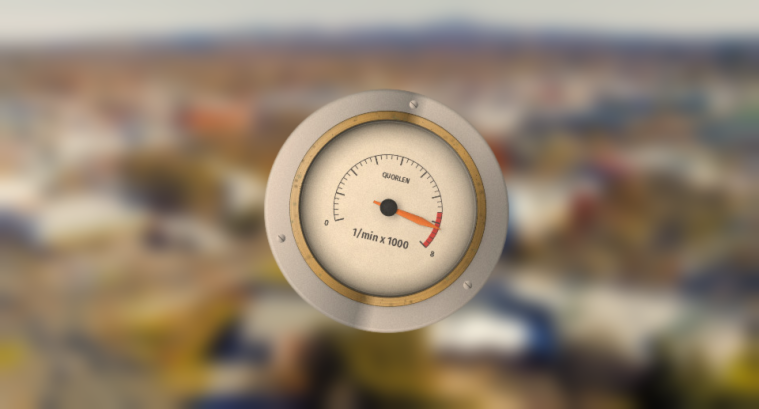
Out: {"value": 7200, "unit": "rpm"}
